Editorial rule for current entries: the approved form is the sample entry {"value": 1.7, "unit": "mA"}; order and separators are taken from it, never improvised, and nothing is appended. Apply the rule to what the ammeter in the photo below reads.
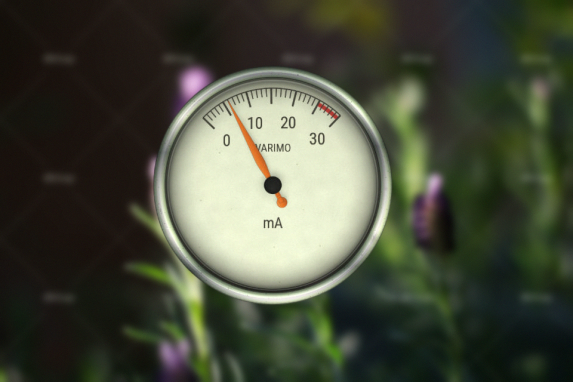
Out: {"value": 6, "unit": "mA"}
